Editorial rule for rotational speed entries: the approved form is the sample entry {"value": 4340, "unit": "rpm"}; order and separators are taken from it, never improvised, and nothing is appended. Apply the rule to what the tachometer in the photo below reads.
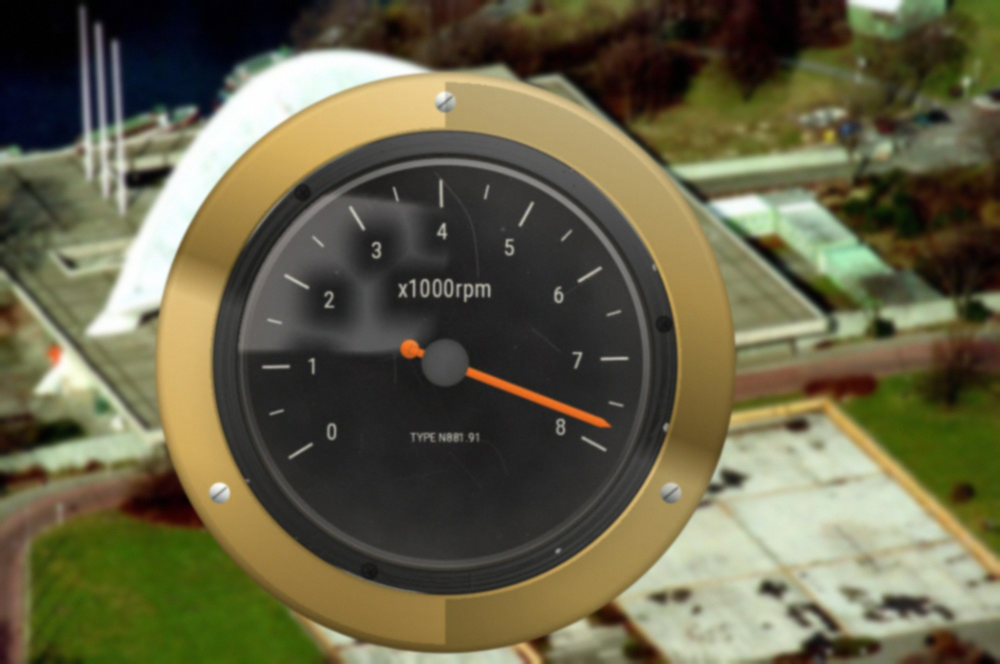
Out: {"value": 7750, "unit": "rpm"}
